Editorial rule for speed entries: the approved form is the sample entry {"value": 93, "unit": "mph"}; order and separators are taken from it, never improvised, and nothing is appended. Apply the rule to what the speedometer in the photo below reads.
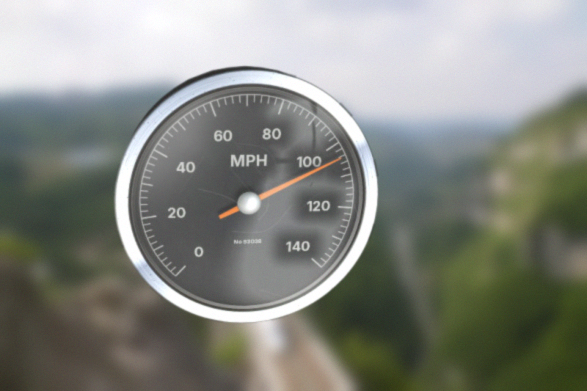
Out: {"value": 104, "unit": "mph"}
